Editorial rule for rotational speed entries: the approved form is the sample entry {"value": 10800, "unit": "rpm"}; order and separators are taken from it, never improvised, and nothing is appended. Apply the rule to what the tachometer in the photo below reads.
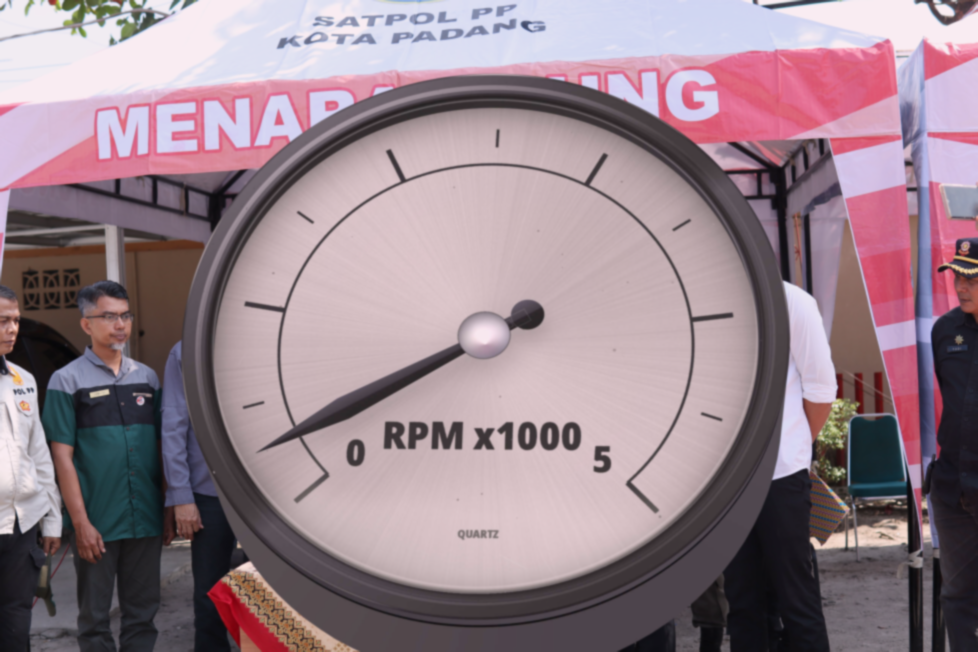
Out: {"value": 250, "unit": "rpm"}
